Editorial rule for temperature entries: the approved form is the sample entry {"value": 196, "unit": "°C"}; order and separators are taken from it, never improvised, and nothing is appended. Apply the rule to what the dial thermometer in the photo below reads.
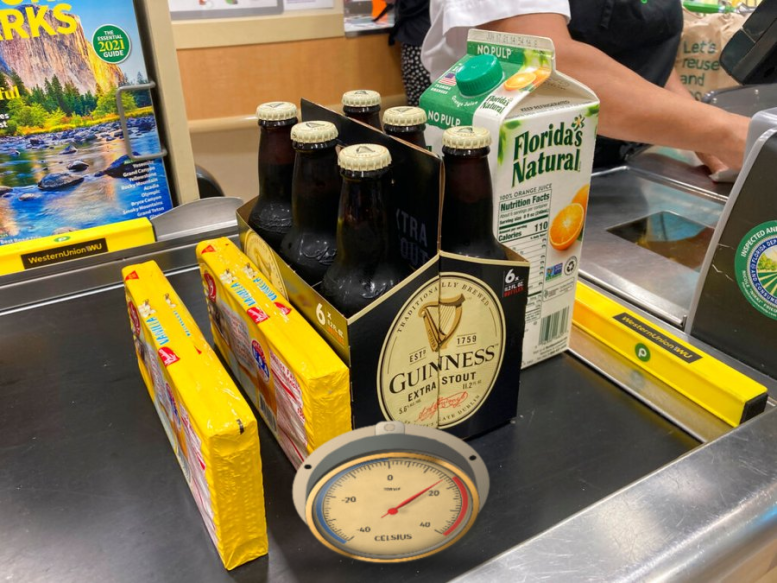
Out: {"value": 15, "unit": "°C"}
